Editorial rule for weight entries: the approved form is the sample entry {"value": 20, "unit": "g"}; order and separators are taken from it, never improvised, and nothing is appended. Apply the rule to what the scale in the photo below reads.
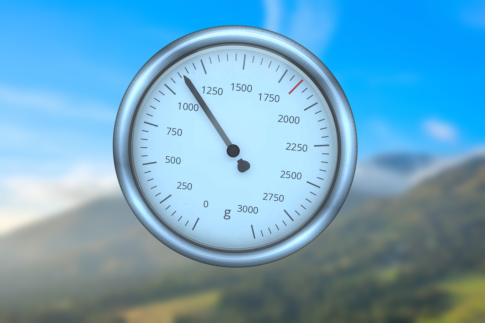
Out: {"value": 1125, "unit": "g"}
